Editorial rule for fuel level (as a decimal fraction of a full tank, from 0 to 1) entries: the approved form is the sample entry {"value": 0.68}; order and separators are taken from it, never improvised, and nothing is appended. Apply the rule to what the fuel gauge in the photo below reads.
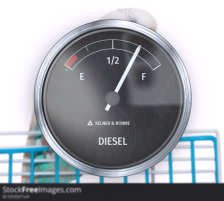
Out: {"value": 0.75}
